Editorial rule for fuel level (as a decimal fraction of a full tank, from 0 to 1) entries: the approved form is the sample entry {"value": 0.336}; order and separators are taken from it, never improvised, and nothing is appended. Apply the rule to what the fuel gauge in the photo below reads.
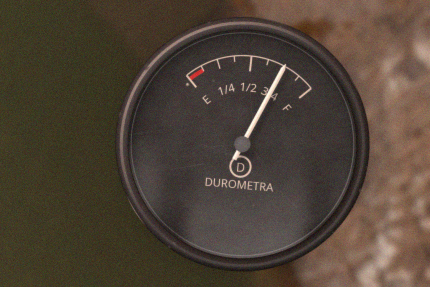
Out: {"value": 0.75}
